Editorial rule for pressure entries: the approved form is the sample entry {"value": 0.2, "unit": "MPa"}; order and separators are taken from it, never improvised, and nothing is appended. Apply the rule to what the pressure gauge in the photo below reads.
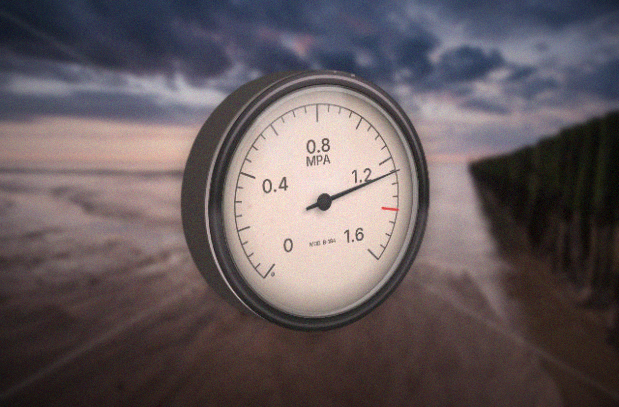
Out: {"value": 1.25, "unit": "MPa"}
